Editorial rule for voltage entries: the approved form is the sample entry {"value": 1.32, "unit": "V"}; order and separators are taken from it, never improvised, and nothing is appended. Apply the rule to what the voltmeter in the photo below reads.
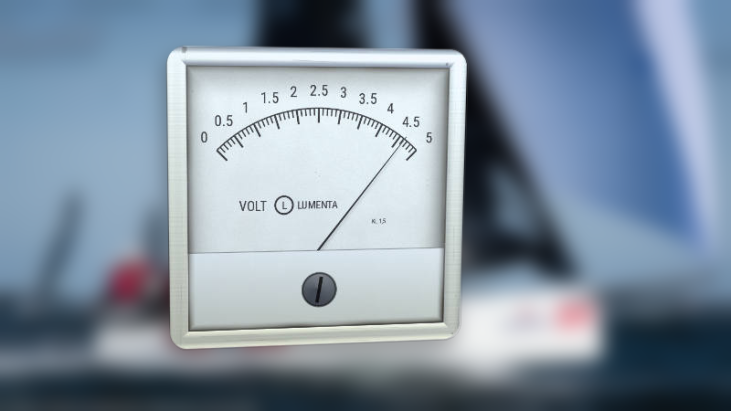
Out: {"value": 4.6, "unit": "V"}
